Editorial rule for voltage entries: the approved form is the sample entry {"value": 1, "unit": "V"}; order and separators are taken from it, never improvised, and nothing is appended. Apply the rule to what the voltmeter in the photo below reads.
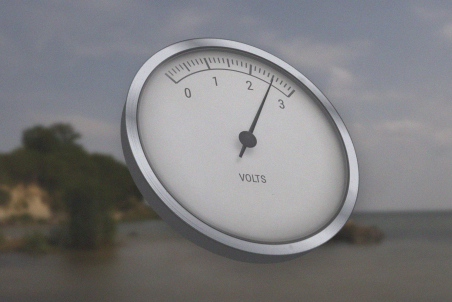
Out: {"value": 2.5, "unit": "V"}
